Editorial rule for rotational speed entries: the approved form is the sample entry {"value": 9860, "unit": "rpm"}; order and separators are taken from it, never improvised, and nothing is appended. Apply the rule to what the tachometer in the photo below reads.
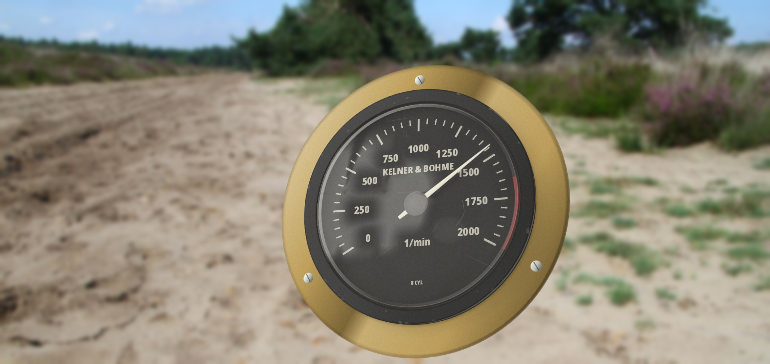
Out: {"value": 1450, "unit": "rpm"}
